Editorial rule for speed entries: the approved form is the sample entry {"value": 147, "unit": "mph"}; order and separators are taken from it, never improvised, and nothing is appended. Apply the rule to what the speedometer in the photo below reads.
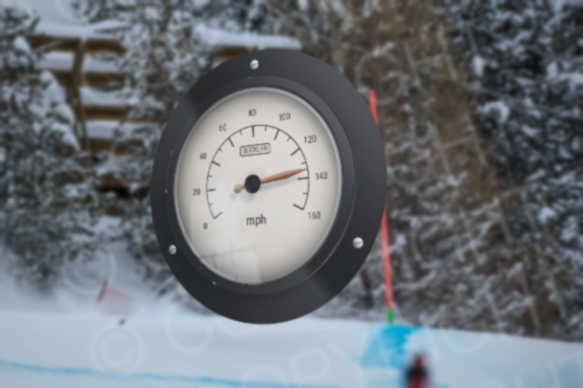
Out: {"value": 135, "unit": "mph"}
